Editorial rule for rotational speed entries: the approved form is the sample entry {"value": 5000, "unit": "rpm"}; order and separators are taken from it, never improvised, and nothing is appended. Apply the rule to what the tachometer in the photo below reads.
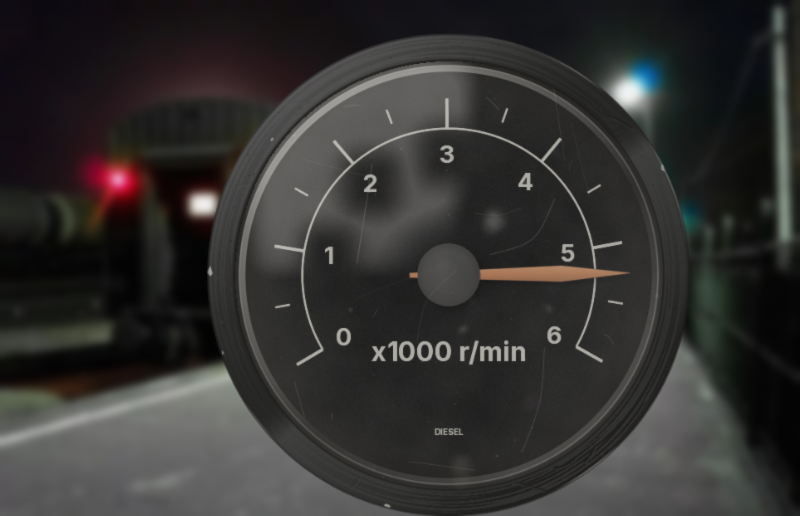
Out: {"value": 5250, "unit": "rpm"}
